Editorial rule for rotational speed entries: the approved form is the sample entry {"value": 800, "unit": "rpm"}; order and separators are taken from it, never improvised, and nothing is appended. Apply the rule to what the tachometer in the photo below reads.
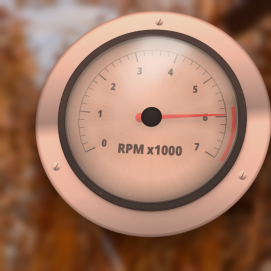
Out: {"value": 6000, "unit": "rpm"}
